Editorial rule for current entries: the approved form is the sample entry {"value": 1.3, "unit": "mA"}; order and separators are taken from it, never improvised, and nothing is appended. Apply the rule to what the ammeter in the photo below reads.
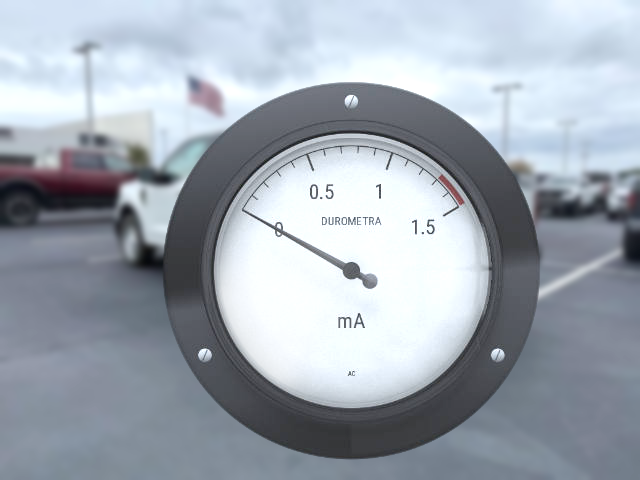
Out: {"value": 0, "unit": "mA"}
